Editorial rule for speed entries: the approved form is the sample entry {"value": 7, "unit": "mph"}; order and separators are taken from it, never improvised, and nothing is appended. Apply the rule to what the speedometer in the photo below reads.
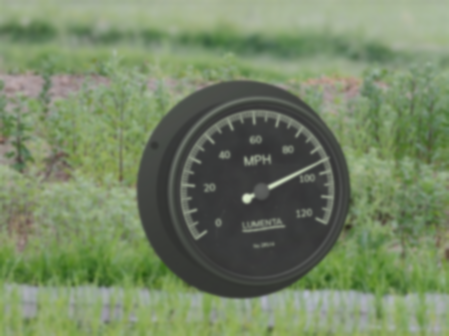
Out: {"value": 95, "unit": "mph"}
